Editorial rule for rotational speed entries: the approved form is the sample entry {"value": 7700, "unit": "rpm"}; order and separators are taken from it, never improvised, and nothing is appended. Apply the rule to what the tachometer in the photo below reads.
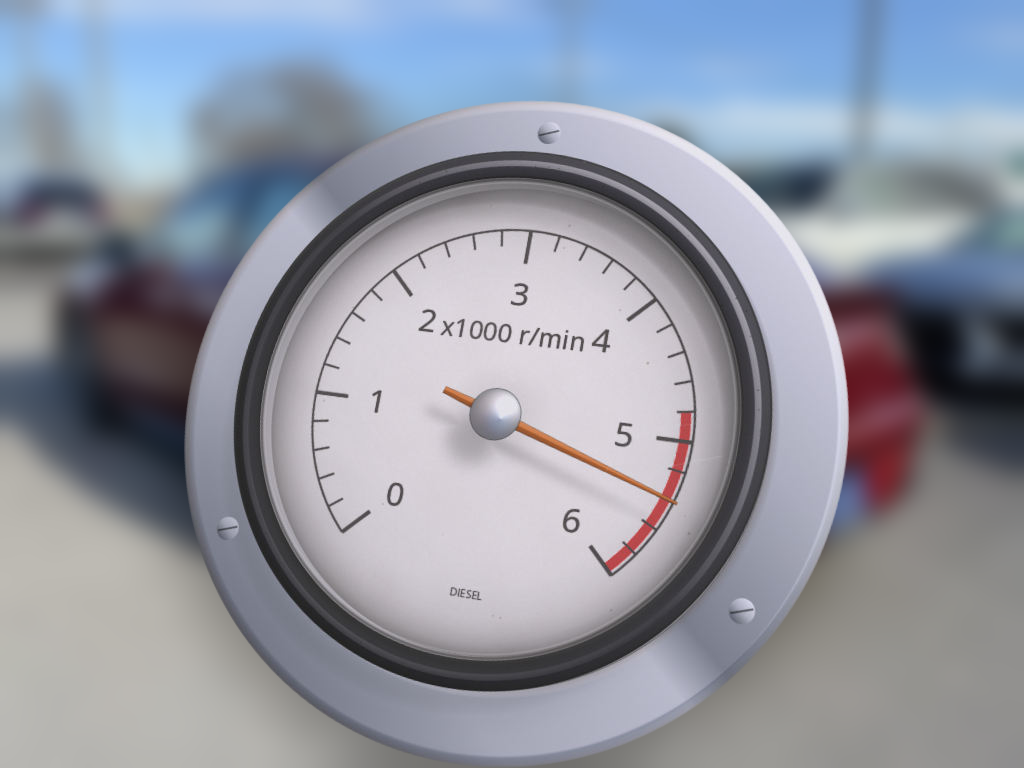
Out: {"value": 5400, "unit": "rpm"}
